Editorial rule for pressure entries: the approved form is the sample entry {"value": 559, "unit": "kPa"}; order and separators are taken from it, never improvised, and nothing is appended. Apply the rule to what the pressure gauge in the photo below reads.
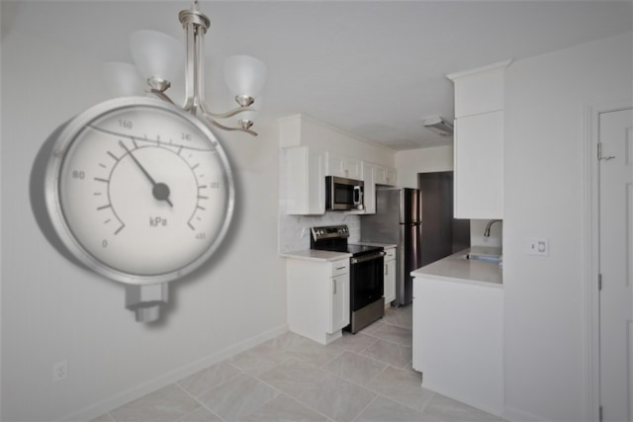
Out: {"value": 140, "unit": "kPa"}
